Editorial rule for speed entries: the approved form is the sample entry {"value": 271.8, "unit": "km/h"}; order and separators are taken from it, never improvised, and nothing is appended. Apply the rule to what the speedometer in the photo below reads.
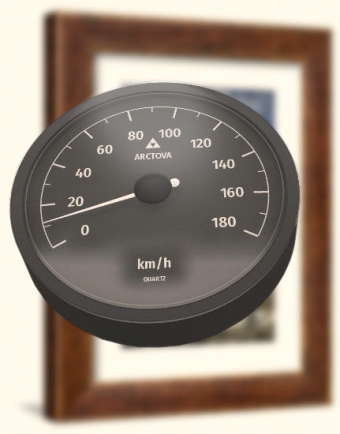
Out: {"value": 10, "unit": "km/h"}
